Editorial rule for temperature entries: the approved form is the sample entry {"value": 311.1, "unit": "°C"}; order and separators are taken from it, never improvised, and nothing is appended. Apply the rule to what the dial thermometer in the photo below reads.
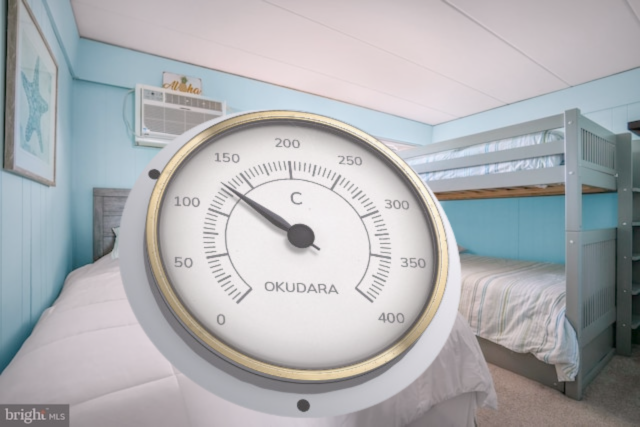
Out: {"value": 125, "unit": "°C"}
